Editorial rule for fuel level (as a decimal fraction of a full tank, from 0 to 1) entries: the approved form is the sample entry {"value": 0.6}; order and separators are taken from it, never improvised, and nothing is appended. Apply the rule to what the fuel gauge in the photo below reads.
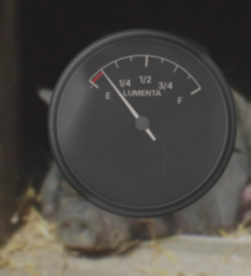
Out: {"value": 0.125}
